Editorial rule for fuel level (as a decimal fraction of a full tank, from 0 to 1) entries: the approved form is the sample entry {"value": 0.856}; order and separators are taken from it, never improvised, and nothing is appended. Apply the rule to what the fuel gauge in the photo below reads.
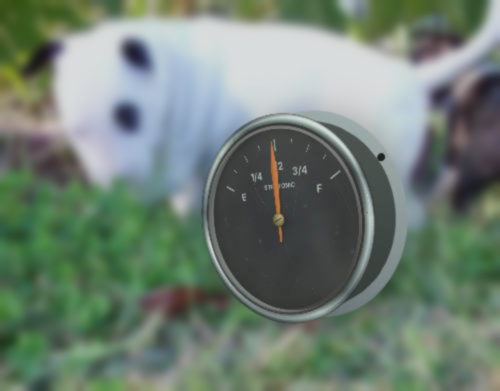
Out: {"value": 0.5}
